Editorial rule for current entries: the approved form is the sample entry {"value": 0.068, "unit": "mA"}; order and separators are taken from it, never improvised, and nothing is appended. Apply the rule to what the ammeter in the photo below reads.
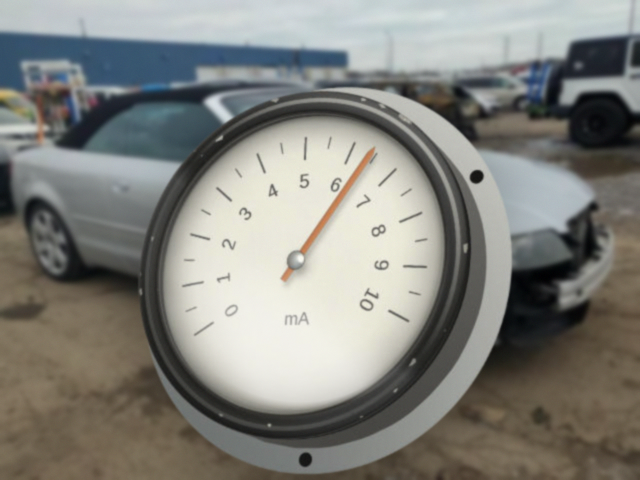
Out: {"value": 6.5, "unit": "mA"}
